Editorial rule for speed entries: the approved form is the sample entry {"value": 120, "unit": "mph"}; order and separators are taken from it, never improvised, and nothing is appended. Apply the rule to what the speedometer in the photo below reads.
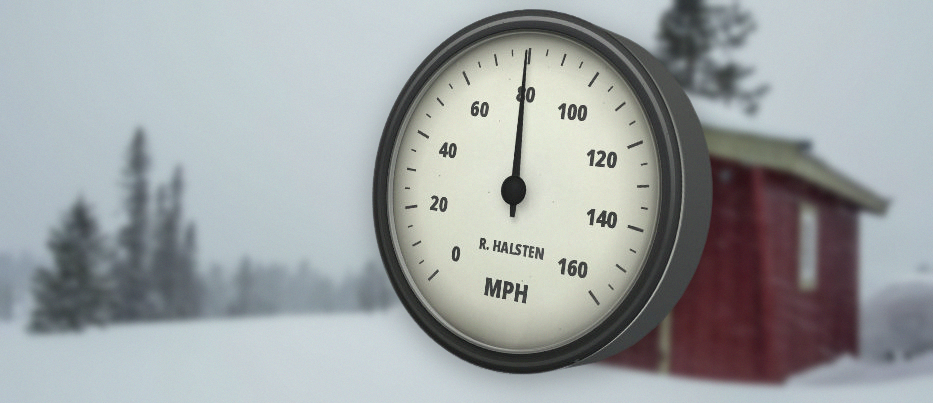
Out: {"value": 80, "unit": "mph"}
